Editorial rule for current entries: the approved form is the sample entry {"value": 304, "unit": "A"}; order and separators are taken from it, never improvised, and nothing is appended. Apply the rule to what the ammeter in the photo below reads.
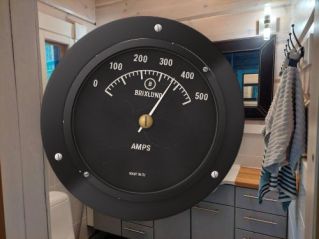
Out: {"value": 360, "unit": "A"}
